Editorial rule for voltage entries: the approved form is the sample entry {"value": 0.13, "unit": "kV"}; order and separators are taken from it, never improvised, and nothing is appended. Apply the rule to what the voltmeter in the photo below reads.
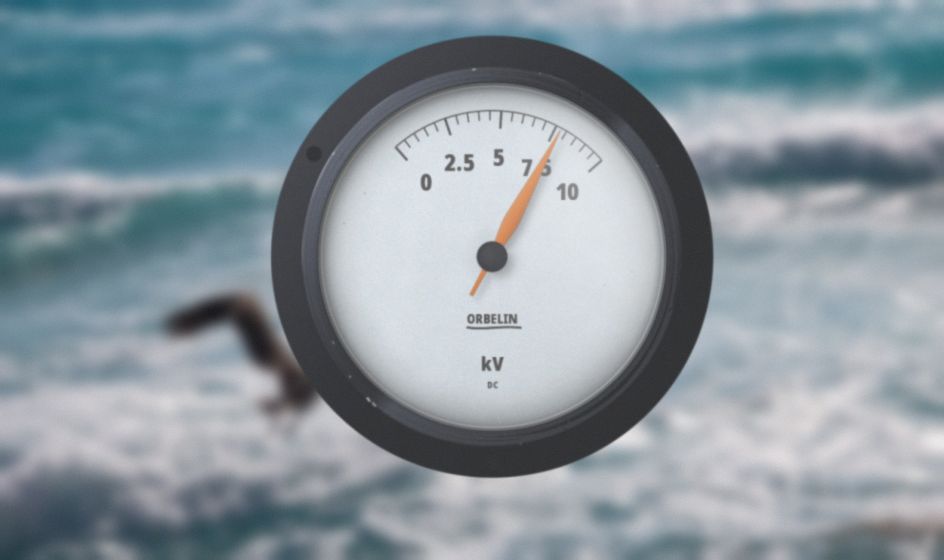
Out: {"value": 7.75, "unit": "kV"}
